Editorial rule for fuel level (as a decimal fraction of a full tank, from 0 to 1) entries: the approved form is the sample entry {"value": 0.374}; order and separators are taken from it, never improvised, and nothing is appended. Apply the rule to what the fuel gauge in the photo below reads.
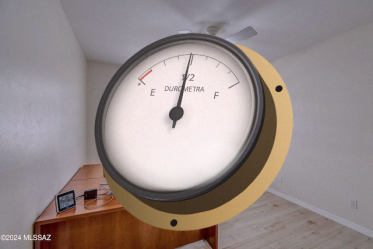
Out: {"value": 0.5}
